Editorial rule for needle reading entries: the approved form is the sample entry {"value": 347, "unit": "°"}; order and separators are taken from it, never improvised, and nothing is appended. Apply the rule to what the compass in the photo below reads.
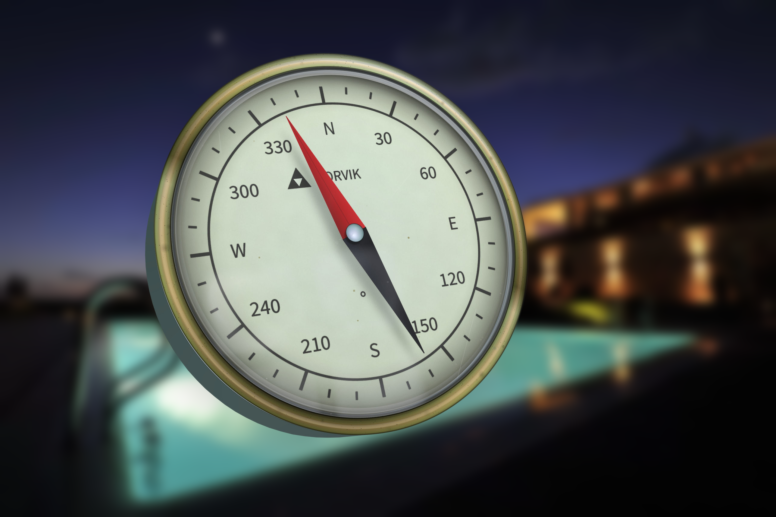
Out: {"value": 340, "unit": "°"}
